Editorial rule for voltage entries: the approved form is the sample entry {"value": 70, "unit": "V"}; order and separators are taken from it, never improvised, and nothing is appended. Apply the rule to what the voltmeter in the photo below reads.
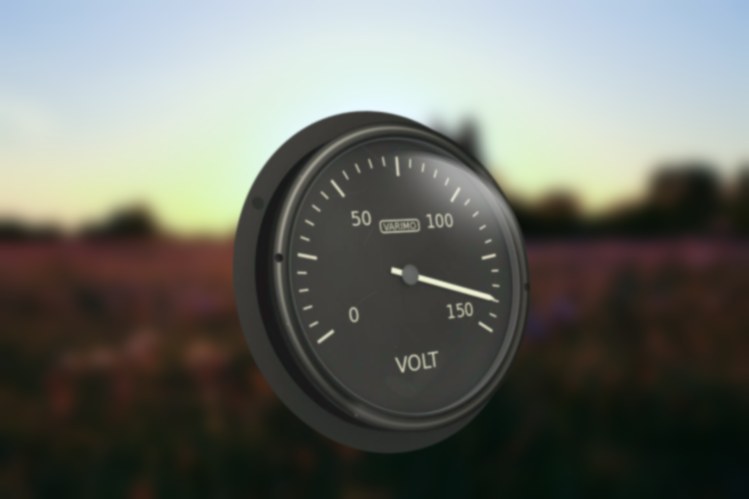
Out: {"value": 140, "unit": "V"}
